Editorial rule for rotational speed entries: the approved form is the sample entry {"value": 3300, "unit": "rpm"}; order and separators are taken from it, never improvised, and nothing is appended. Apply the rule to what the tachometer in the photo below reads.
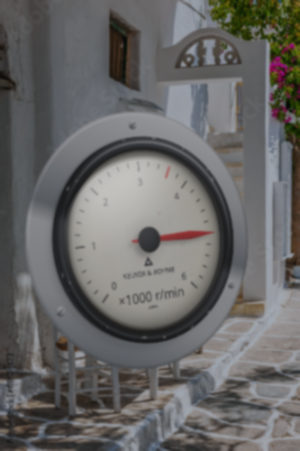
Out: {"value": 5000, "unit": "rpm"}
